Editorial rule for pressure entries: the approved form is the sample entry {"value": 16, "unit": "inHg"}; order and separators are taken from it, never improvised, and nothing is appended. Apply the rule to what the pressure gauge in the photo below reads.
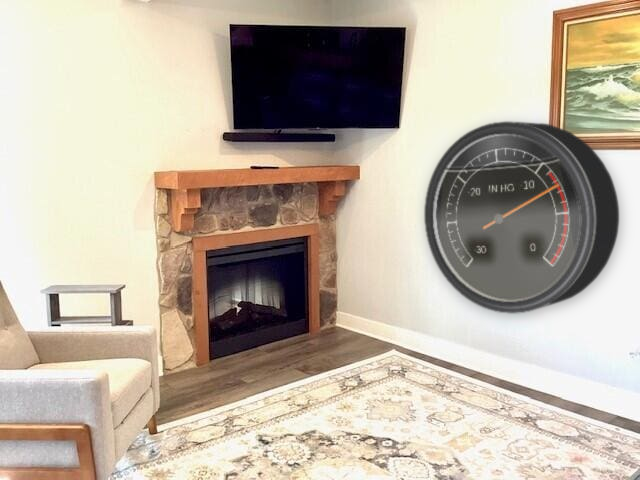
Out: {"value": -7.5, "unit": "inHg"}
